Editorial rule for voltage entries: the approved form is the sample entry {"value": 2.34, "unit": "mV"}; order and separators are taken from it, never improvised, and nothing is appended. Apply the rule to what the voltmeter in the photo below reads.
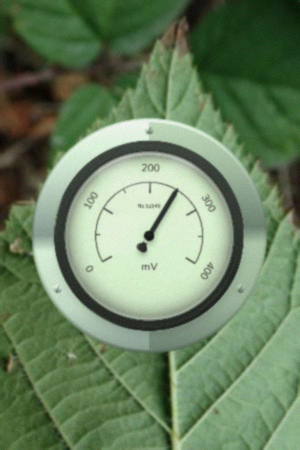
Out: {"value": 250, "unit": "mV"}
